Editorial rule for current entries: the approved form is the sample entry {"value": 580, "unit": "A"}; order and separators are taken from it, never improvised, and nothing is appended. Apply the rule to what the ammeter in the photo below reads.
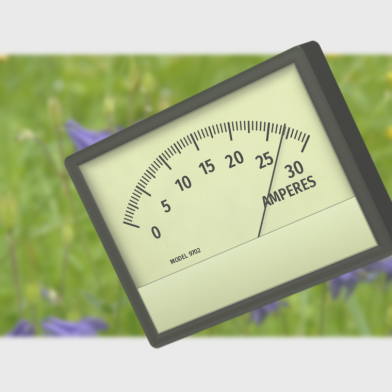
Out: {"value": 27, "unit": "A"}
